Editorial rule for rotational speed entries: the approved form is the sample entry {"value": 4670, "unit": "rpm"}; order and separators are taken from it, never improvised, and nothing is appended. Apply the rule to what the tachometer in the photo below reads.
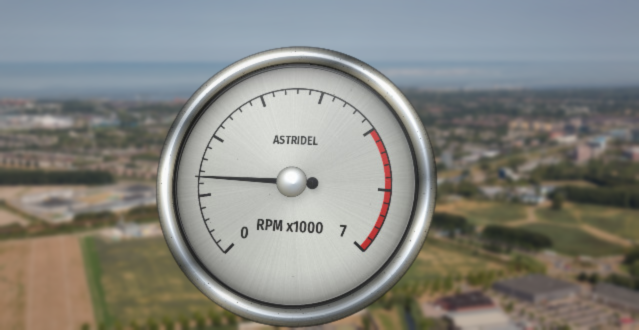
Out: {"value": 1300, "unit": "rpm"}
